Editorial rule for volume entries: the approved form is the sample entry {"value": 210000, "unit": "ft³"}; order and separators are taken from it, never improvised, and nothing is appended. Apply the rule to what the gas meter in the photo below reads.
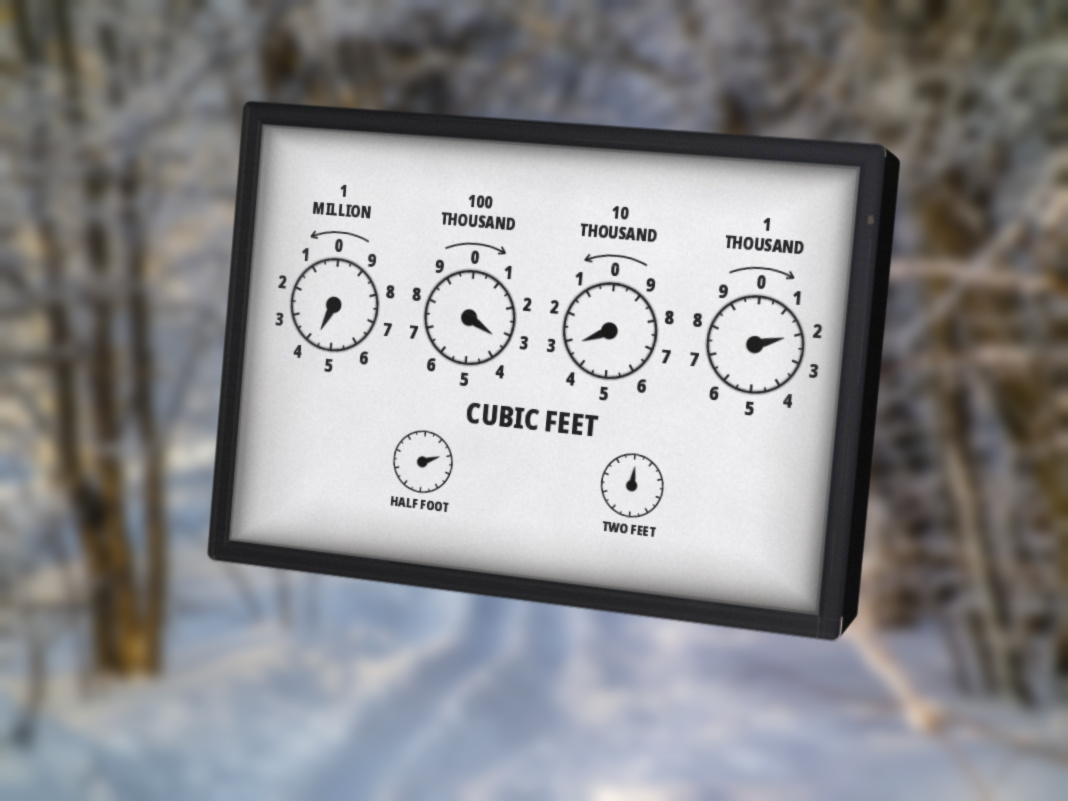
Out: {"value": 433200, "unit": "ft³"}
